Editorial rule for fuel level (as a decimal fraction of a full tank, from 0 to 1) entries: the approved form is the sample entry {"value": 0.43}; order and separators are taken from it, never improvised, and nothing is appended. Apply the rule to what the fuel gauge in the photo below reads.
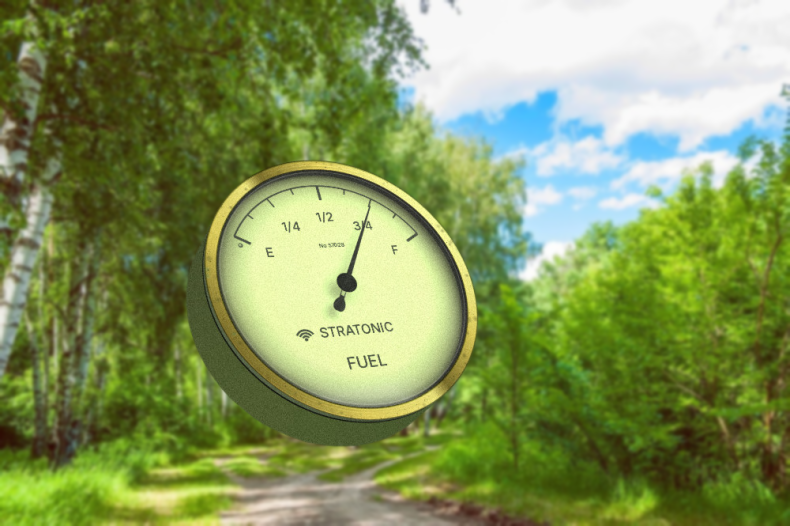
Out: {"value": 0.75}
